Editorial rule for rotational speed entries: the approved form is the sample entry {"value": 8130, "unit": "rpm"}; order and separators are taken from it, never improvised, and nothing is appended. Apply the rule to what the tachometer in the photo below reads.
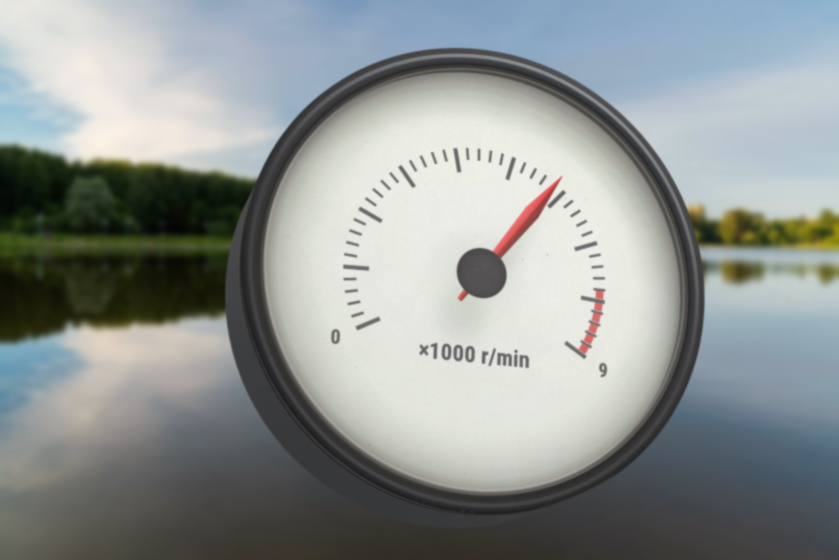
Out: {"value": 5800, "unit": "rpm"}
